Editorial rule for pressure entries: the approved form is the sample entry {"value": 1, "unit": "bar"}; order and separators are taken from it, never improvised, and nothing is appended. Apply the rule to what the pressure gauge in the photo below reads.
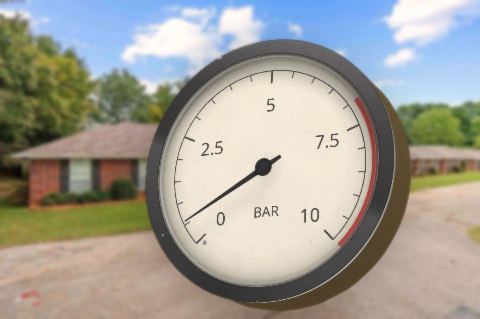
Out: {"value": 0.5, "unit": "bar"}
